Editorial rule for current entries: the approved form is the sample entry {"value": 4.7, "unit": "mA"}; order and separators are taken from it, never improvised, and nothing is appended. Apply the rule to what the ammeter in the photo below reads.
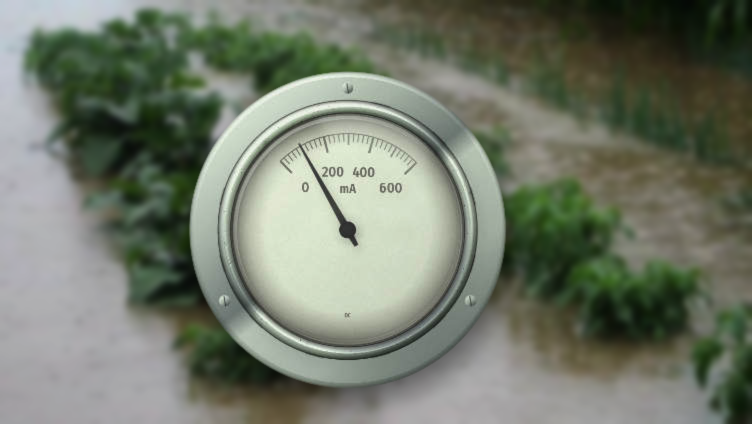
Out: {"value": 100, "unit": "mA"}
